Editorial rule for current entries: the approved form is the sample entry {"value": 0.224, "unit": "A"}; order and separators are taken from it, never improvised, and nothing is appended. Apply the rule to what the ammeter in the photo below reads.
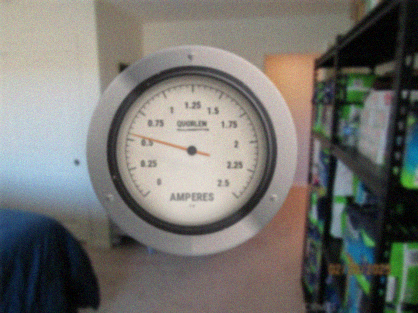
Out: {"value": 0.55, "unit": "A"}
